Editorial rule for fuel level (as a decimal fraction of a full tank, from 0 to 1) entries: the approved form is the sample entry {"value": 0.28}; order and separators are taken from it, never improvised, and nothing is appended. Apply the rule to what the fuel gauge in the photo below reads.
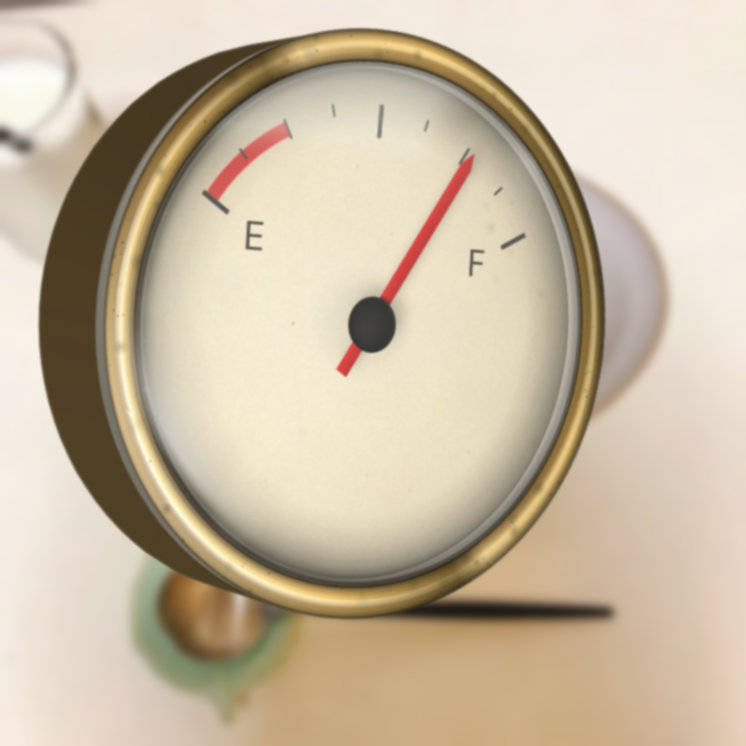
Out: {"value": 0.75}
